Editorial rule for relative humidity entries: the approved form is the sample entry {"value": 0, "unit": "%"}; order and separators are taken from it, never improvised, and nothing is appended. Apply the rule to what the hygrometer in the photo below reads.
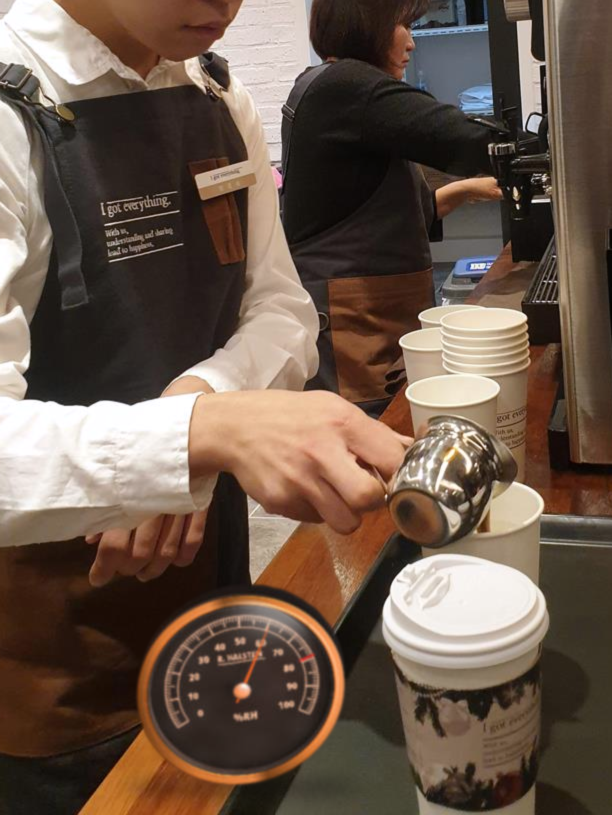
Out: {"value": 60, "unit": "%"}
